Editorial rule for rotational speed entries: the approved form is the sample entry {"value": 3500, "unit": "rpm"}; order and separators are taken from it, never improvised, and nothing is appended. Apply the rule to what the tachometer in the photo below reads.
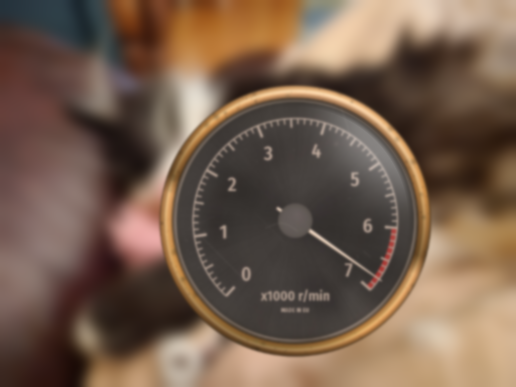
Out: {"value": 6800, "unit": "rpm"}
